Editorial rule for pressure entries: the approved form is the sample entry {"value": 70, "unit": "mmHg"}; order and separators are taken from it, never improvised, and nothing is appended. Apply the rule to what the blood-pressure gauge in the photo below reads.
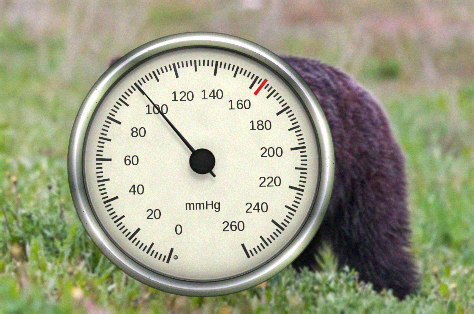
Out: {"value": 100, "unit": "mmHg"}
